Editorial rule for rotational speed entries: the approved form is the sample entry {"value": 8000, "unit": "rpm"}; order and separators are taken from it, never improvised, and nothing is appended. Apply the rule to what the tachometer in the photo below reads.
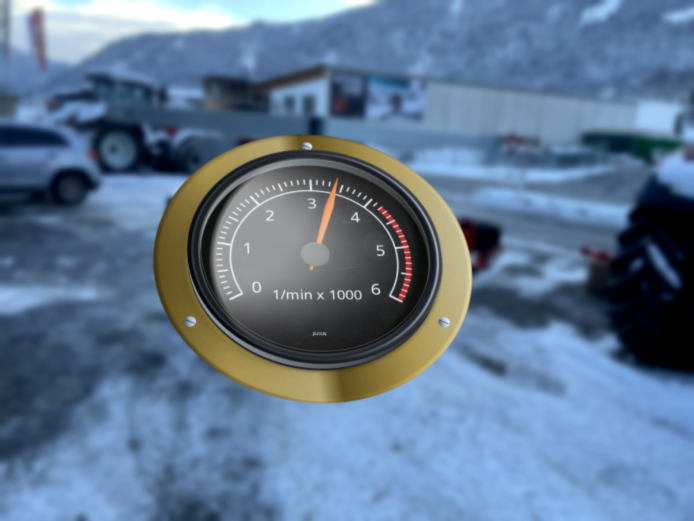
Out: {"value": 3400, "unit": "rpm"}
